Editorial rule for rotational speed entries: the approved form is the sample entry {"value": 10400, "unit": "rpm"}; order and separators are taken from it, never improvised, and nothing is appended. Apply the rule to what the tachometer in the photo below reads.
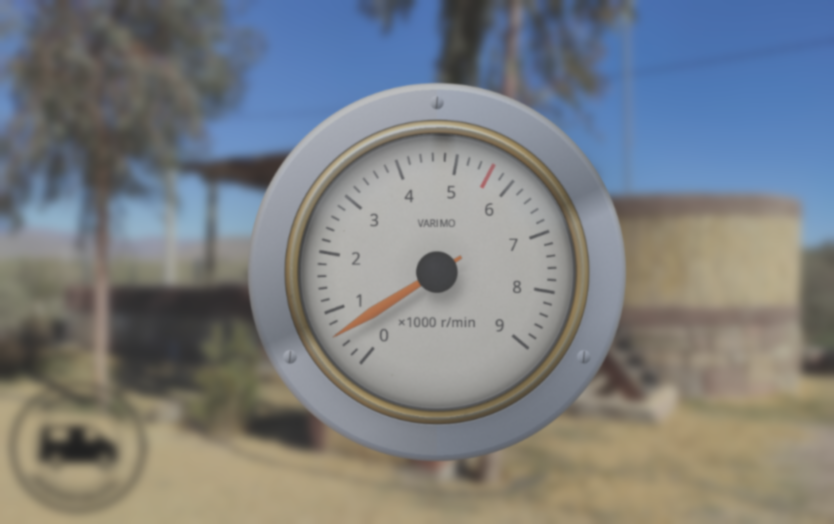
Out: {"value": 600, "unit": "rpm"}
